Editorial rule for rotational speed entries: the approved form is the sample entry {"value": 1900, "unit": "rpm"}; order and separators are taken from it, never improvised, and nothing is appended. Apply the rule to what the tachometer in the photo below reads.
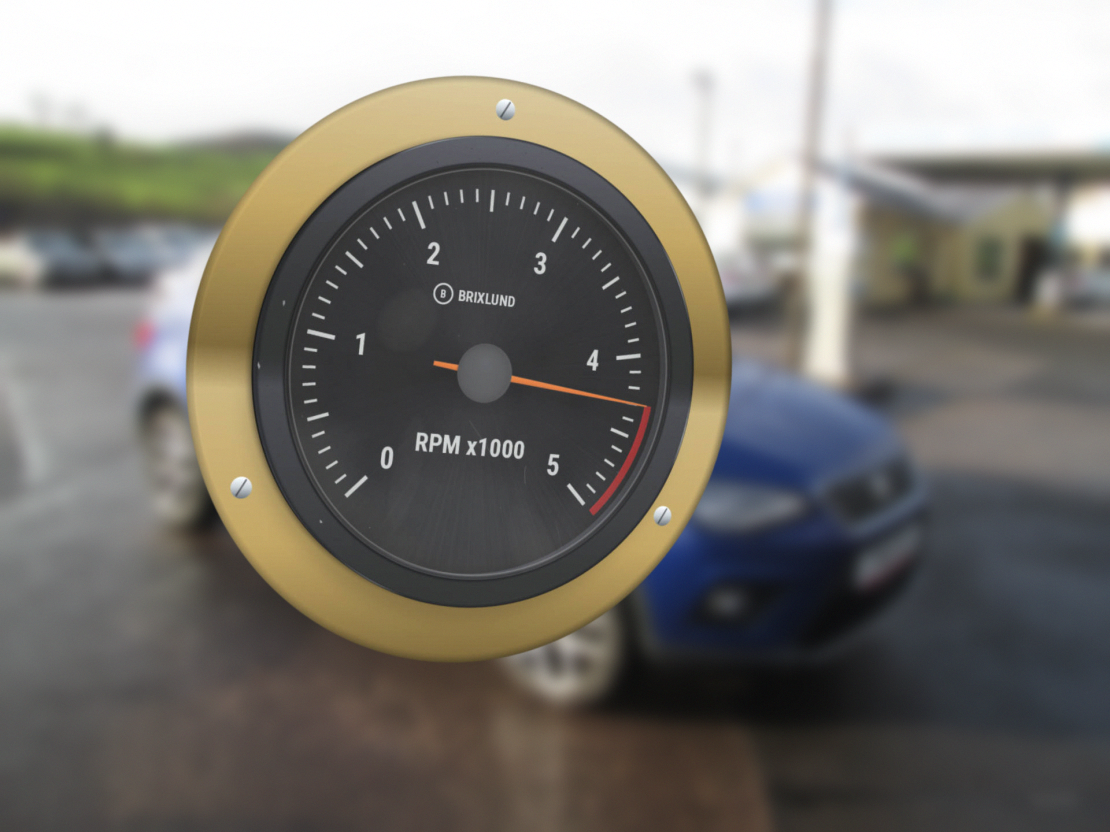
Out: {"value": 4300, "unit": "rpm"}
